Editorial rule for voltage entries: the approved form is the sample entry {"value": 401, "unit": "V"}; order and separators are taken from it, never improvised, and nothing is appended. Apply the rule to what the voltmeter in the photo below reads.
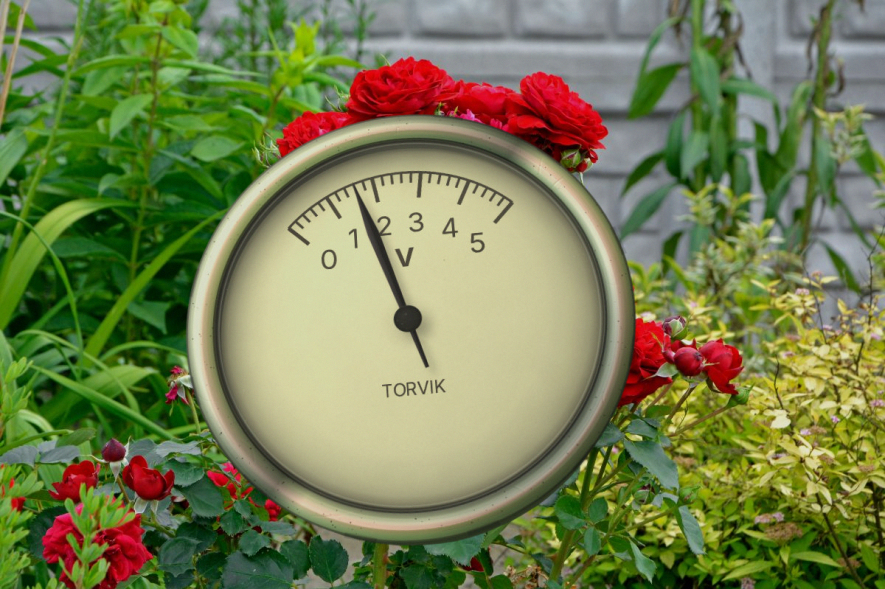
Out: {"value": 1.6, "unit": "V"}
